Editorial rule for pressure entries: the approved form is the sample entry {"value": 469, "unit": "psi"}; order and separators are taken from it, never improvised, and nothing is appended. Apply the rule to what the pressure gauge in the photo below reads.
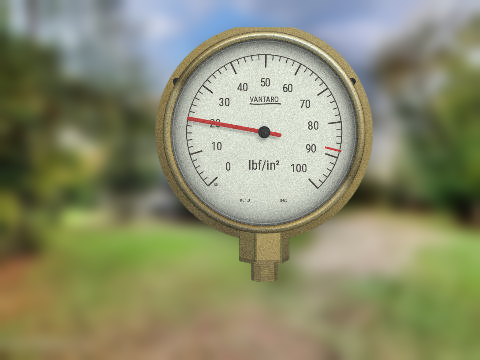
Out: {"value": 20, "unit": "psi"}
